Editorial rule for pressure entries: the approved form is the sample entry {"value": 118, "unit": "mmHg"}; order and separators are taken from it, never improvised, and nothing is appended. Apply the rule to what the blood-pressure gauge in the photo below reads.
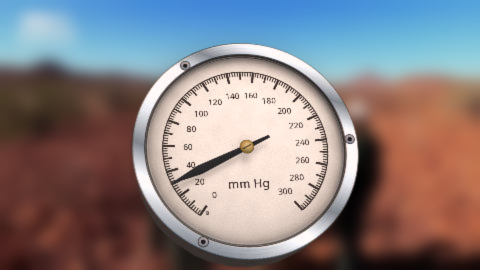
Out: {"value": 30, "unit": "mmHg"}
